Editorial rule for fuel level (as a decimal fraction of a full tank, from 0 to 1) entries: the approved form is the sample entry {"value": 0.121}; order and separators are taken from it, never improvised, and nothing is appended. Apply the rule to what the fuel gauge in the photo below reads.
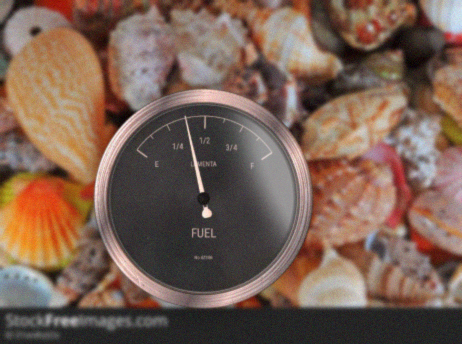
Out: {"value": 0.375}
